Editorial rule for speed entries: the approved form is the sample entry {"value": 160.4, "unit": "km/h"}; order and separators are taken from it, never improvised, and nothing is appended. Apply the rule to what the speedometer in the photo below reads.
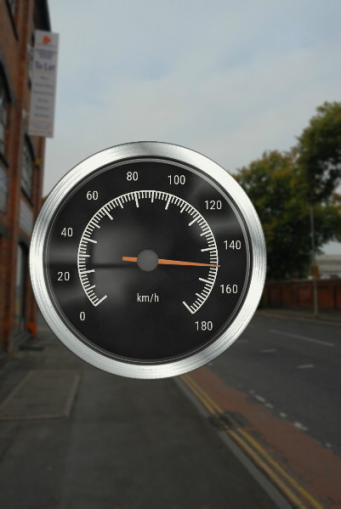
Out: {"value": 150, "unit": "km/h"}
